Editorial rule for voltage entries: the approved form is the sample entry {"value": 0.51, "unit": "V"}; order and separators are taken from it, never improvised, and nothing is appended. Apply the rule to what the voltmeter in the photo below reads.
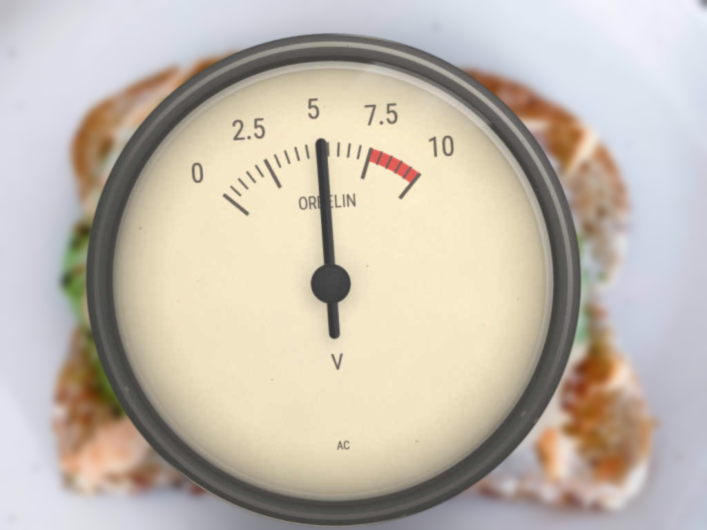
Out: {"value": 5.25, "unit": "V"}
